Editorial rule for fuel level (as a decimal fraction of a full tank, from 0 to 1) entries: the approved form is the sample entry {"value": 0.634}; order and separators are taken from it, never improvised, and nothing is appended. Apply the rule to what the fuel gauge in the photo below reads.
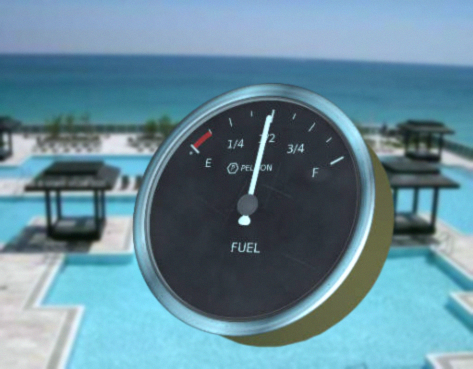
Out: {"value": 0.5}
